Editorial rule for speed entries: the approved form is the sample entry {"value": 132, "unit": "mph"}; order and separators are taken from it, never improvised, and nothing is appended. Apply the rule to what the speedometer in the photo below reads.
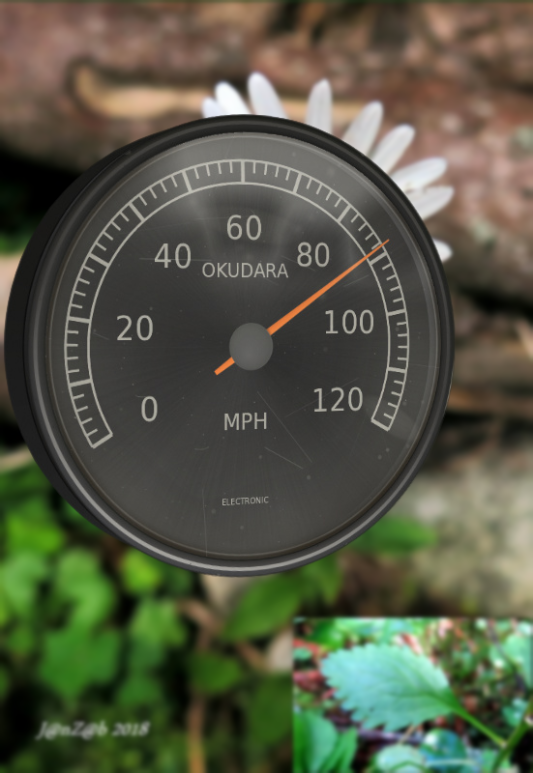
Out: {"value": 88, "unit": "mph"}
